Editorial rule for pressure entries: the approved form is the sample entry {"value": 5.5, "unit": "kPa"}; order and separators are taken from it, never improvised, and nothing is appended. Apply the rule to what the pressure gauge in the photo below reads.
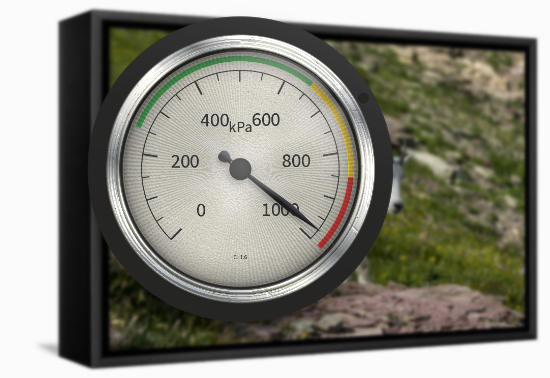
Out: {"value": 975, "unit": "kPa"}
